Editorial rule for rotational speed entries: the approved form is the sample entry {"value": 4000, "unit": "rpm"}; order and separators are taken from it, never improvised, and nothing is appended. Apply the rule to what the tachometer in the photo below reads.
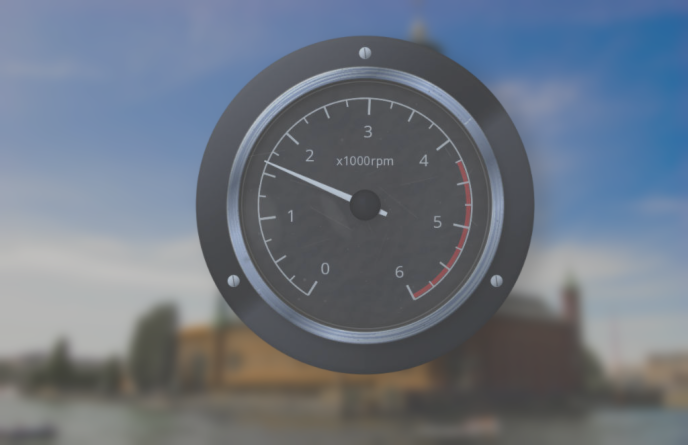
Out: {"value": 1625, "unit": "rpm"}
